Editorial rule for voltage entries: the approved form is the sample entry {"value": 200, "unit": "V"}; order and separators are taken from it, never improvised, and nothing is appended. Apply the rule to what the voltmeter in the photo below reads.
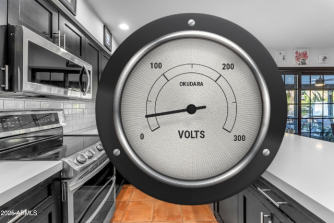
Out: {"value": 25, "unit": "V"}
